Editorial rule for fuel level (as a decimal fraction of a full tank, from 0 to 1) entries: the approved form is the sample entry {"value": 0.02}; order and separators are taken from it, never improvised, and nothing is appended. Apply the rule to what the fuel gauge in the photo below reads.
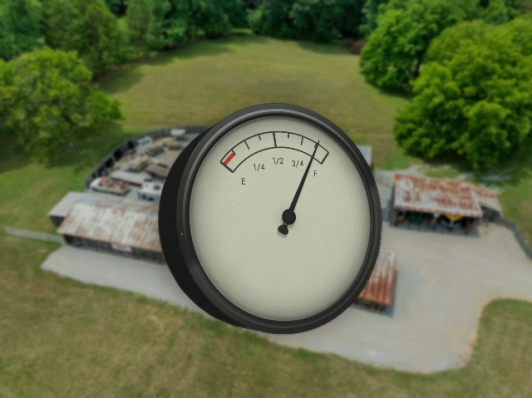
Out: {"value": 0.875}
